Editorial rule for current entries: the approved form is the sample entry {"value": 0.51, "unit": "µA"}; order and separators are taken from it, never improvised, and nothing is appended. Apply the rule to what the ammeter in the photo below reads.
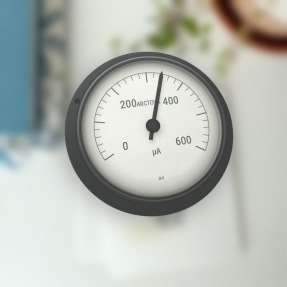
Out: {"value": 340, "unit": "µA"}
